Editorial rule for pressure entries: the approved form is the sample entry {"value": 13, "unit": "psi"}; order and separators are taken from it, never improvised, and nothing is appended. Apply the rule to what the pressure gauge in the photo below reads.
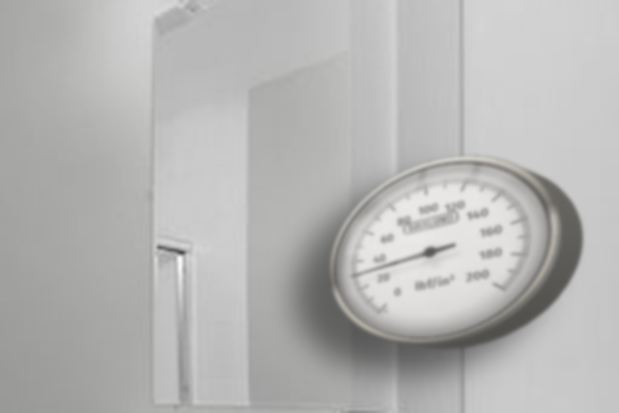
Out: {"value": 30, "unit": "psi"}
